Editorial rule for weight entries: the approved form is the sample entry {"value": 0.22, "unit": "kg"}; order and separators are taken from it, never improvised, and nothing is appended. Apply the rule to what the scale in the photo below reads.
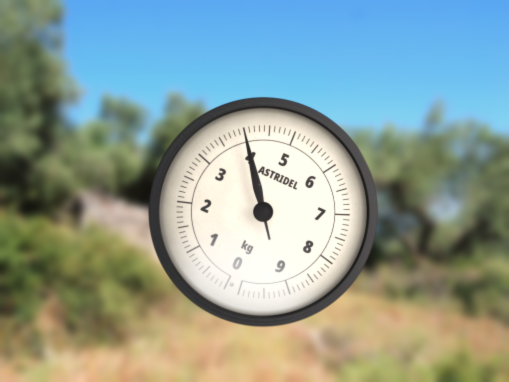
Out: {"value": 4, "unit": "kg"}
